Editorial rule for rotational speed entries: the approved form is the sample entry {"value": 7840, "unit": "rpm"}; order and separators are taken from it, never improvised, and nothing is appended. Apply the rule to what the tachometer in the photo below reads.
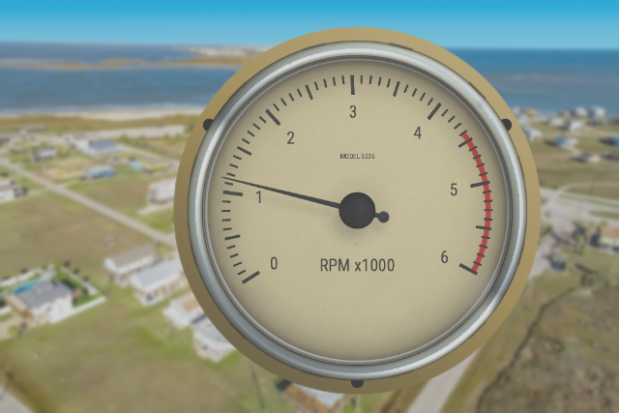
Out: {"value": 1150, "unit": "rpm"}
